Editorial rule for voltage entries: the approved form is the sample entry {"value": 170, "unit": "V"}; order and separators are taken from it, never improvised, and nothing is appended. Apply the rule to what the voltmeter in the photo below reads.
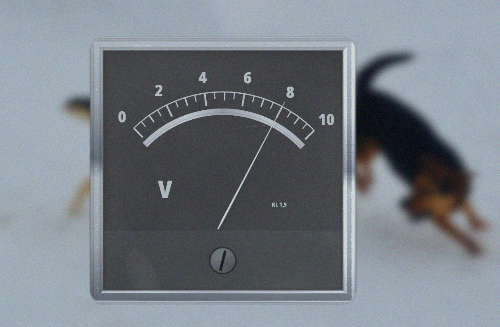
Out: {"value": 8, "unit": "V"}
